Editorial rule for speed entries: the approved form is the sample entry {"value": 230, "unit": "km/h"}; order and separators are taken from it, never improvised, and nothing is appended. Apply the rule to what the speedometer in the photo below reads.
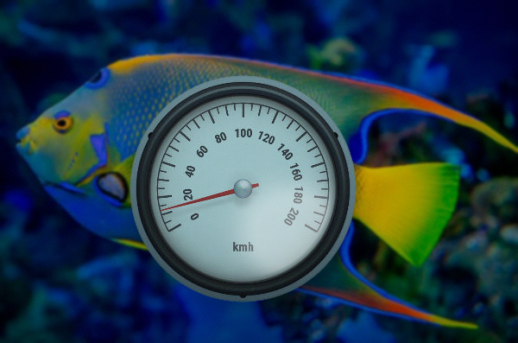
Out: {"value": 12.5, "unit": "km/h"}
